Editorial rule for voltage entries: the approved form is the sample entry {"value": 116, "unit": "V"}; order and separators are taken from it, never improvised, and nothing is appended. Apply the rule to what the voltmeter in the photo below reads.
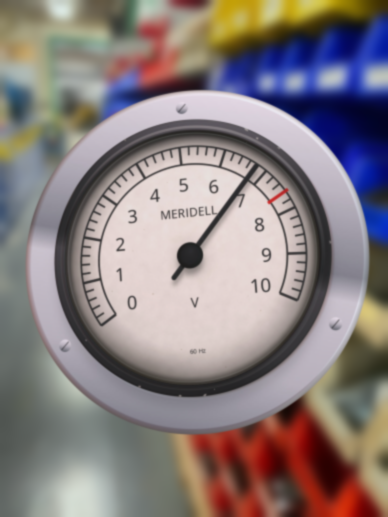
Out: {"value": 6.8, "unit": "V"}
